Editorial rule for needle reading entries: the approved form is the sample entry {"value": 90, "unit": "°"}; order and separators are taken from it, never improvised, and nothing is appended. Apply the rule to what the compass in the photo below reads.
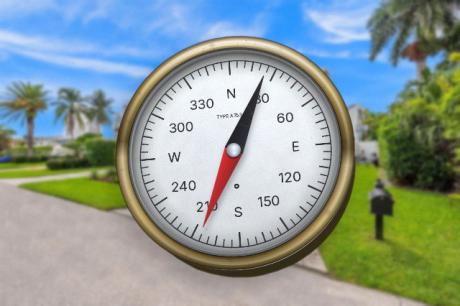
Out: {"value": 205, "unit": "°"}
